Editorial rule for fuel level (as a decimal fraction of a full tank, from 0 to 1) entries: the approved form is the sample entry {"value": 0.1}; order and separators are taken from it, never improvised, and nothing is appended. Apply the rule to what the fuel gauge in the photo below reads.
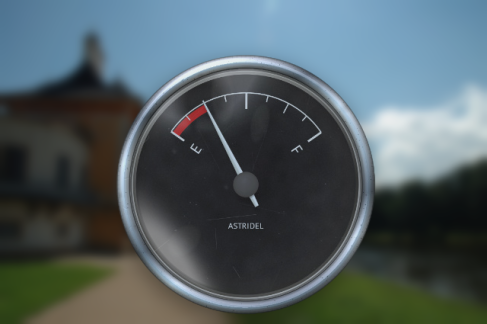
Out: {"value": 0.25}
